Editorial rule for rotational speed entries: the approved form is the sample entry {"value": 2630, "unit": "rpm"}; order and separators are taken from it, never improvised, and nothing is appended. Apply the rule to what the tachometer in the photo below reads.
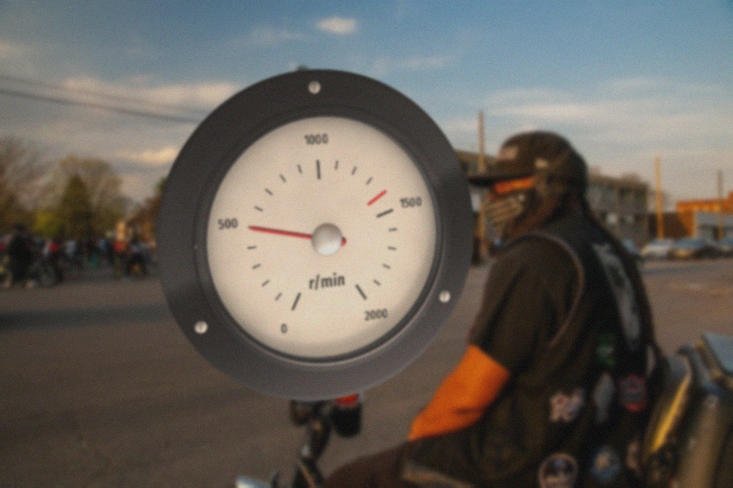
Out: {"value": 500, "unit": "rpm"}
